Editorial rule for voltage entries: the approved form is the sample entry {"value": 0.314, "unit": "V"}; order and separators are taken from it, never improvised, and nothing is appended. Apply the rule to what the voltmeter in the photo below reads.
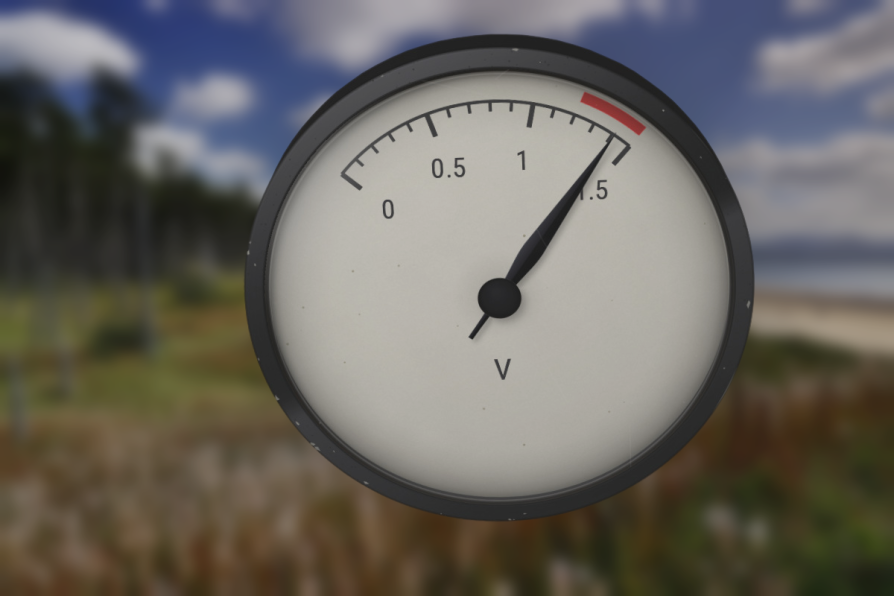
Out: {"value": 1.4, "unit": "V"}
